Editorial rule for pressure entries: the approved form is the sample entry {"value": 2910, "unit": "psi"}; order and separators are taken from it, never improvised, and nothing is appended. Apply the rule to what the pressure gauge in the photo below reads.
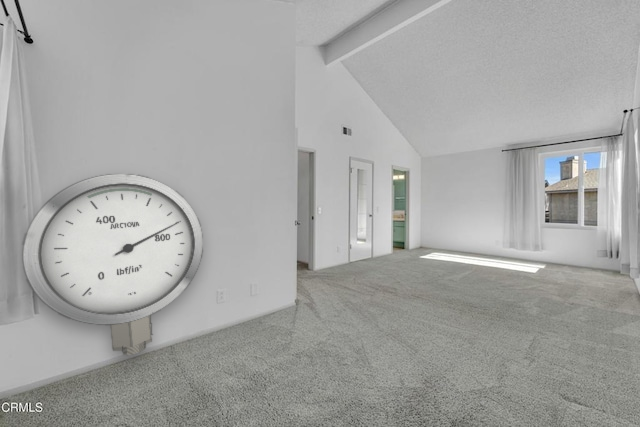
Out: {"value": 750, "unit": "psi"}
